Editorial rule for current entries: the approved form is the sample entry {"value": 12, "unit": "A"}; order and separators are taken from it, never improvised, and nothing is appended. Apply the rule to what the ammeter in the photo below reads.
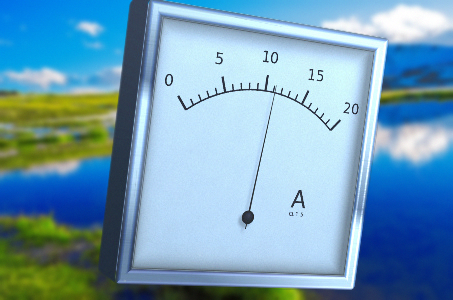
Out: {"value": 11, "unit": "A"}
